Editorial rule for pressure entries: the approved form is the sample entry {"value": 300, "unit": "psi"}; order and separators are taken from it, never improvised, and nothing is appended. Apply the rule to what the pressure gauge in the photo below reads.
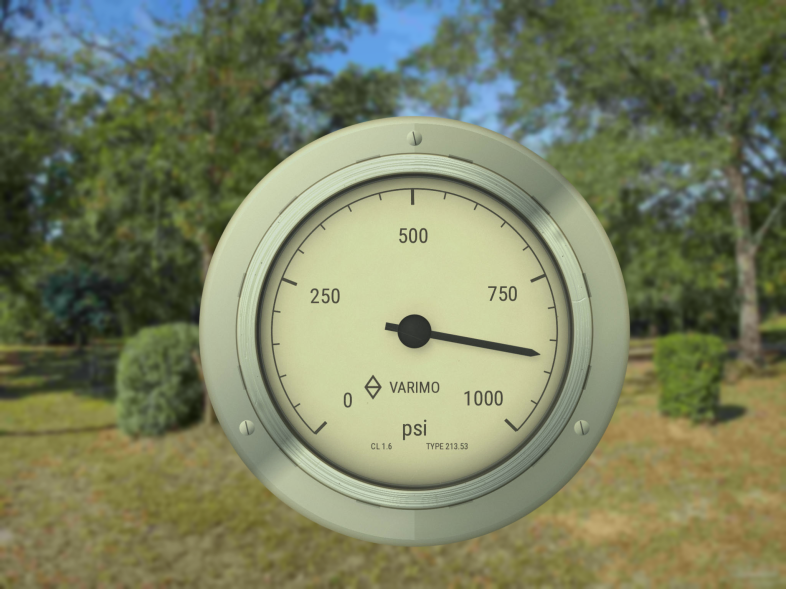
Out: {"value": 875, "unit": "psi"}
